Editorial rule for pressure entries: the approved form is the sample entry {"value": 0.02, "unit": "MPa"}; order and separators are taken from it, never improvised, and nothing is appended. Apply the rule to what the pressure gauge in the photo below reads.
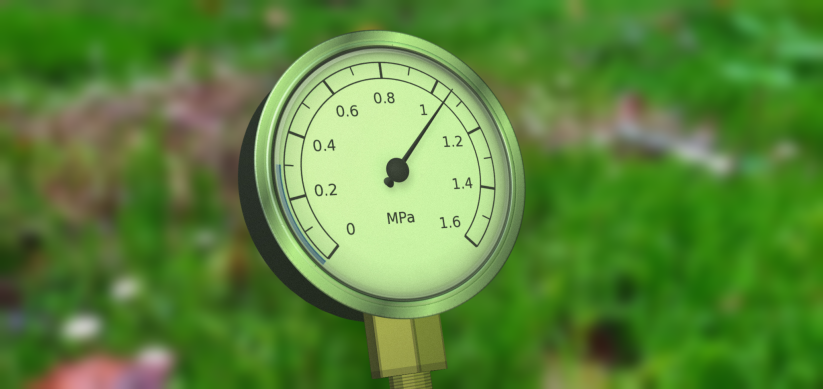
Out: {"value": 1.05, "unit": "MPa"}
